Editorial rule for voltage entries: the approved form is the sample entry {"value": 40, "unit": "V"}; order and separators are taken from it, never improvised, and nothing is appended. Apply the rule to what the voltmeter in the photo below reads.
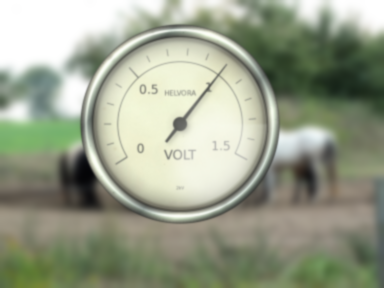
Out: {"value": 1, "unit": "V"}
